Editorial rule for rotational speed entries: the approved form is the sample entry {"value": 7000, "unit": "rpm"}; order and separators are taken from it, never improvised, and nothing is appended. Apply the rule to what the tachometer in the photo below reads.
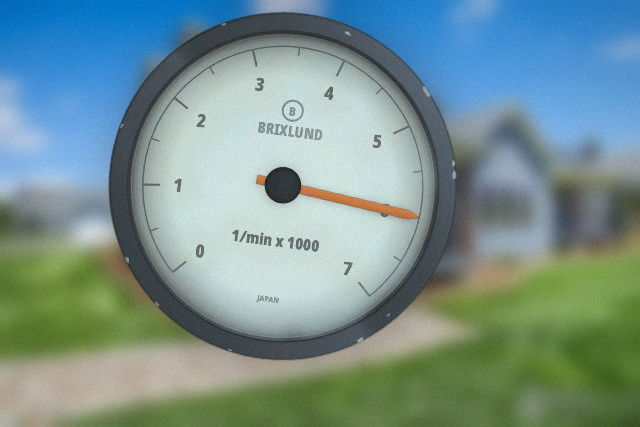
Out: {"value": 6000, "unit": "rpm"}
